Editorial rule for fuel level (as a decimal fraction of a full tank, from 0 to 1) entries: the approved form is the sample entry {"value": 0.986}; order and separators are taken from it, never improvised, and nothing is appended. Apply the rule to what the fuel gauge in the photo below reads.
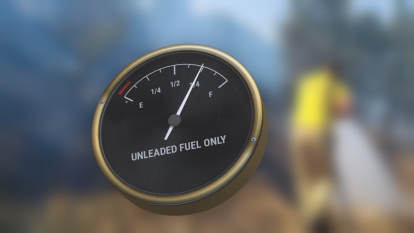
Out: {"value": 0.75}
